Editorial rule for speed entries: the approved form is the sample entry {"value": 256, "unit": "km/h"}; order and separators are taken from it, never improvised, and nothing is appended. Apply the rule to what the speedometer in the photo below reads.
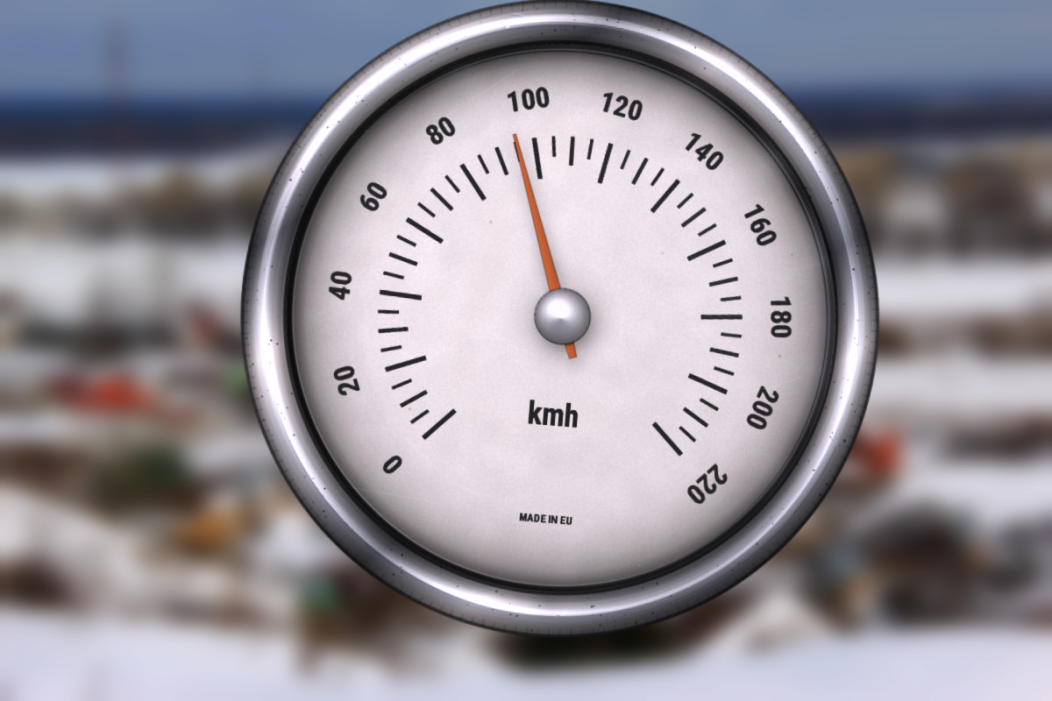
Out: {"value": 95, "unit": "km/h"}
